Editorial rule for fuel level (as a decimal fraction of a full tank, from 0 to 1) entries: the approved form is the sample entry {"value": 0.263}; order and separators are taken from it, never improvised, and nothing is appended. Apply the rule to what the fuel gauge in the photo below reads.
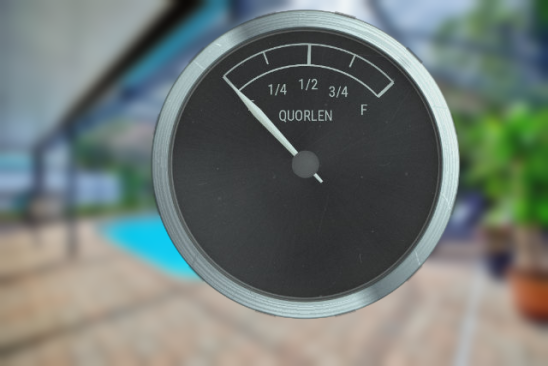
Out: {"value": 0}
